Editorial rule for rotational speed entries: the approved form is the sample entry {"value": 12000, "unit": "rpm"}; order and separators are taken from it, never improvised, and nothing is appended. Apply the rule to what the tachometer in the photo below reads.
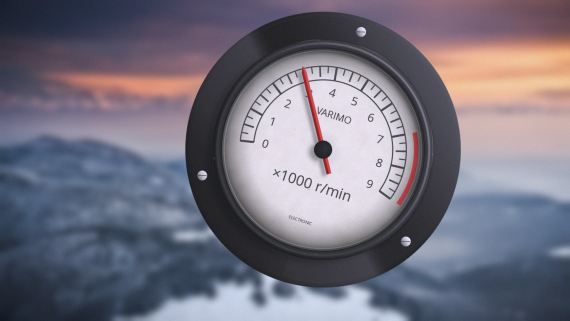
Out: {"value": 3000, "unit": "rpm"}
